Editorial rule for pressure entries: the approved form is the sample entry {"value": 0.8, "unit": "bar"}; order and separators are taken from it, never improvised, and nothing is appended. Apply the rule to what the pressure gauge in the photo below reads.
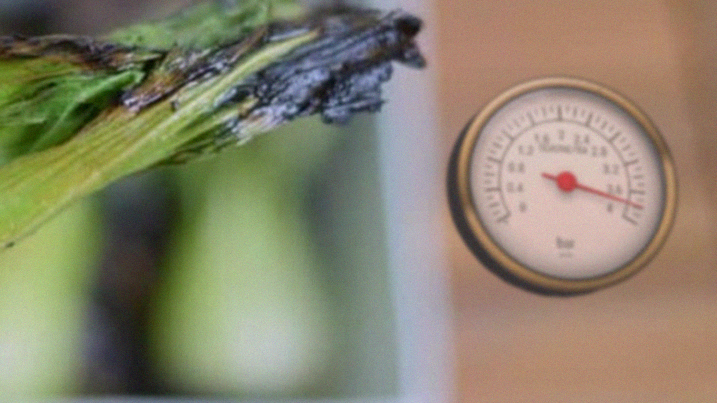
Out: {"value": 3.8, "unit": "bar"}
